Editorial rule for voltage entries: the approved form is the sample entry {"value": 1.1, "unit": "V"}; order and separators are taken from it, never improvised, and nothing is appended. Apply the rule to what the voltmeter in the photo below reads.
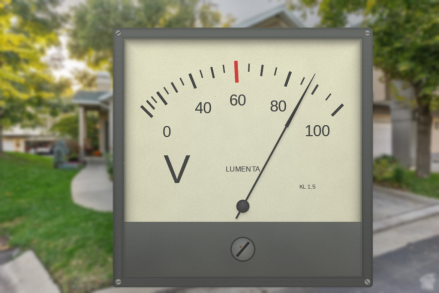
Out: {"value": 87.5, "unit": "V"}
